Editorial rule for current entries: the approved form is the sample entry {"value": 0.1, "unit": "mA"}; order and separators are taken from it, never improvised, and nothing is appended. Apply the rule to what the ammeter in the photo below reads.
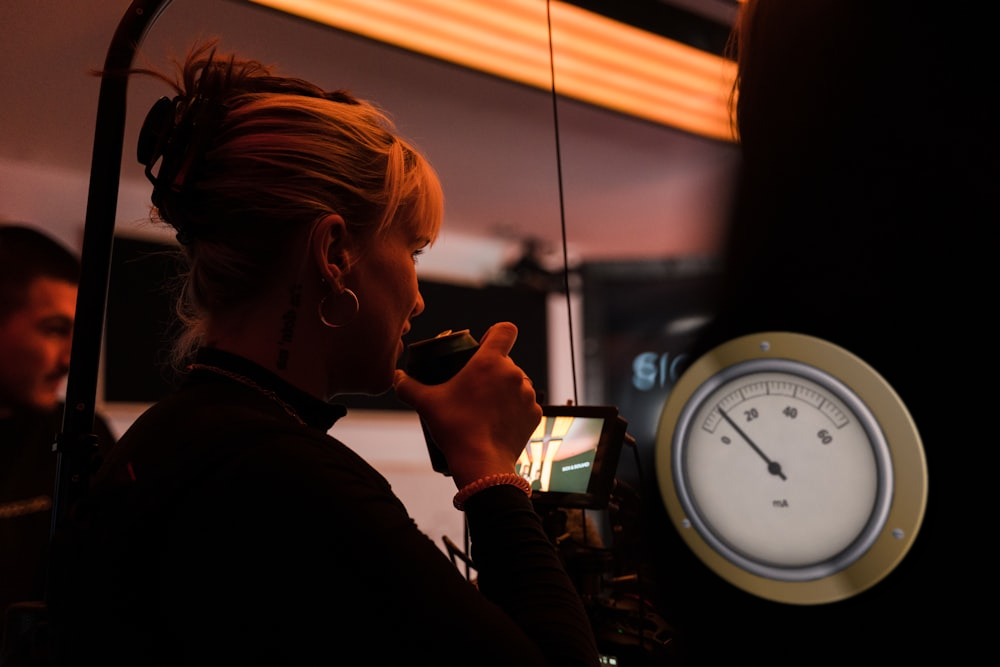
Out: {"value": 10, "unit": "mA"}
